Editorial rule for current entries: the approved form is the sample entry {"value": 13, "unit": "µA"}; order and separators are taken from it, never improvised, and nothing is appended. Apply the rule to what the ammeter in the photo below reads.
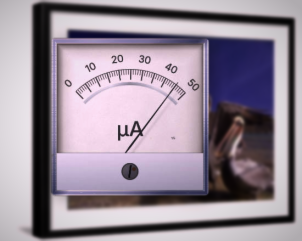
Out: {"value": 45, "unit": "µA"}
